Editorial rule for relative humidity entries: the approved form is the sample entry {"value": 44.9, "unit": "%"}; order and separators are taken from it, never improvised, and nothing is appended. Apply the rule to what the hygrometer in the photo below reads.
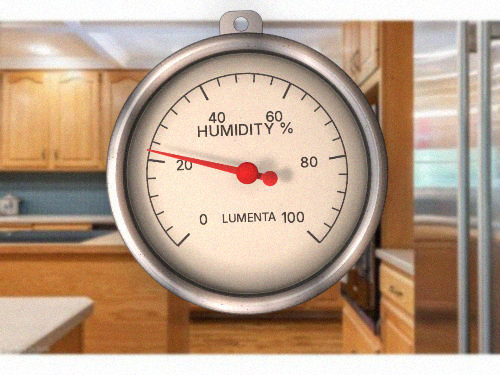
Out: {"value": 22, "unit": "%"}
